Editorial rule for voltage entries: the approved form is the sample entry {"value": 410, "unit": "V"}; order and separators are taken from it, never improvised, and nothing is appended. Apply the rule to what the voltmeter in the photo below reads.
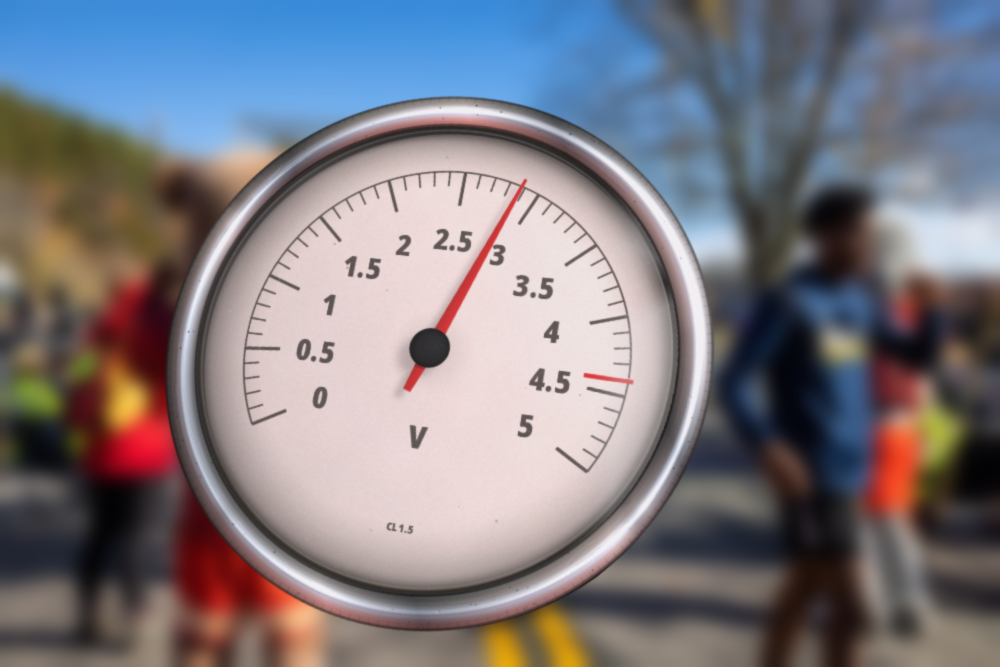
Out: {"value": 2.9, "unit": "V"}
